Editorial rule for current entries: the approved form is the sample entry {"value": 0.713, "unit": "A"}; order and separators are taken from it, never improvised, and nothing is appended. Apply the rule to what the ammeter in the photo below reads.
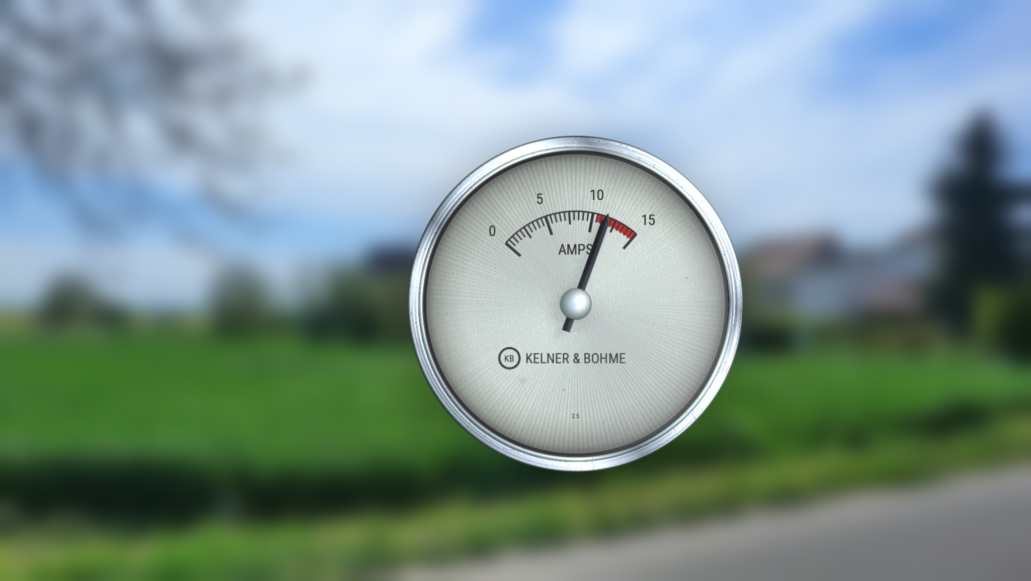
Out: {"value": 11.5, "unit": "A"}
